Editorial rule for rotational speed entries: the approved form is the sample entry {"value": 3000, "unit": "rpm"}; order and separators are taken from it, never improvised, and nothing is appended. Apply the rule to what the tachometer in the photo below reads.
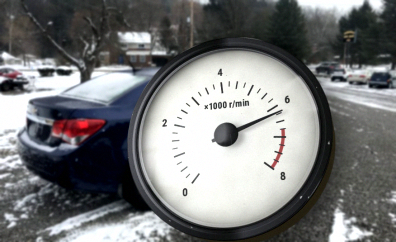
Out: {"value": 6250, "unit": "rpm"}
